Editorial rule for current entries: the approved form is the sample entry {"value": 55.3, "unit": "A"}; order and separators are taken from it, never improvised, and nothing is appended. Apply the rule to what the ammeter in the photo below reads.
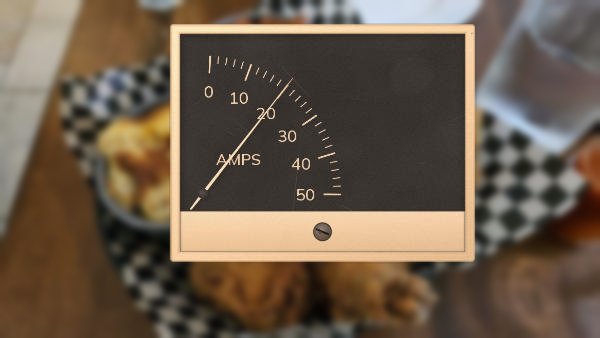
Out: {"value": 20, "unit": "A"}
